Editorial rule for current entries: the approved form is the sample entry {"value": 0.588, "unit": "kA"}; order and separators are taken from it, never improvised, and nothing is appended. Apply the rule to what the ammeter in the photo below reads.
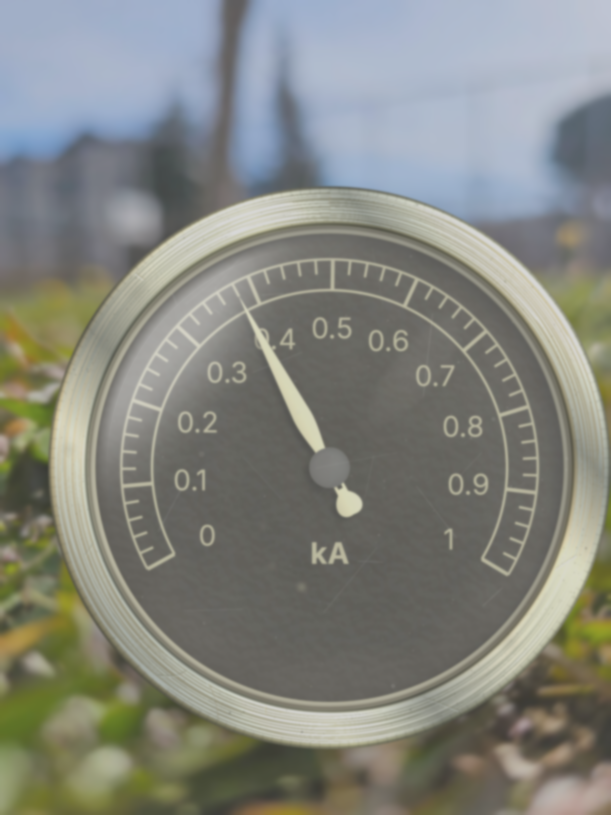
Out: {"value": 0.38, "unit": "kA"}
